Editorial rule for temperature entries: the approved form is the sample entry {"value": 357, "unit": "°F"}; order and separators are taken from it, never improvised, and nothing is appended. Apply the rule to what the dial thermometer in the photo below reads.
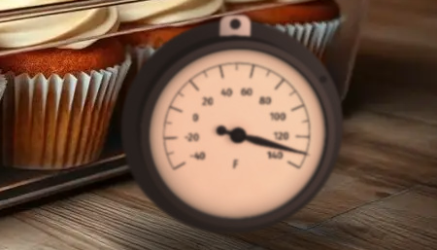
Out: {"value": 130, "unit": "°F"}
